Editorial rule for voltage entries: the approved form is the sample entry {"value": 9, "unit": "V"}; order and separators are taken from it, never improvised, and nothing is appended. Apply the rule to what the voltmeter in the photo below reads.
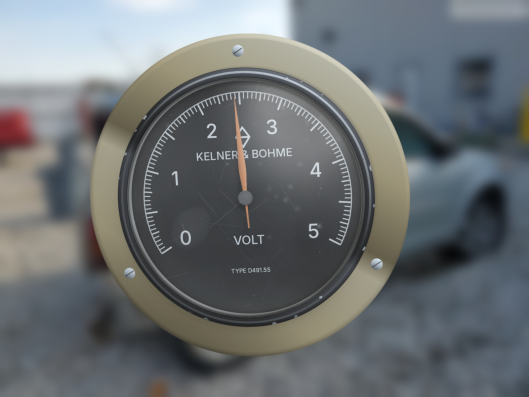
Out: {"value": 2.45, "unit": "V"}
